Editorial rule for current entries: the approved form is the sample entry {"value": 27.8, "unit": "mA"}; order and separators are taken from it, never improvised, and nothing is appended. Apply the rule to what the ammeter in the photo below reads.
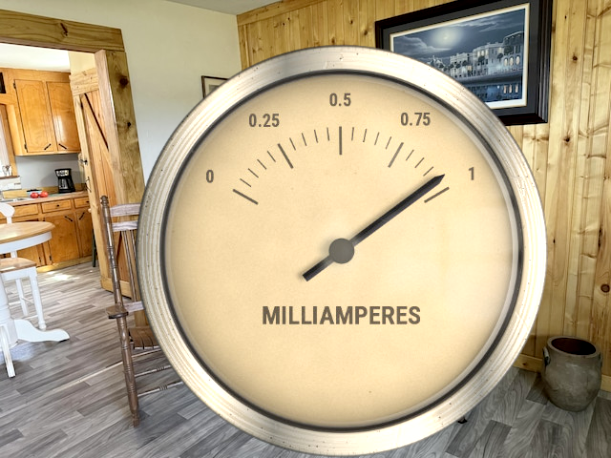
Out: {"value": 0.95, "unit": "mA"}
